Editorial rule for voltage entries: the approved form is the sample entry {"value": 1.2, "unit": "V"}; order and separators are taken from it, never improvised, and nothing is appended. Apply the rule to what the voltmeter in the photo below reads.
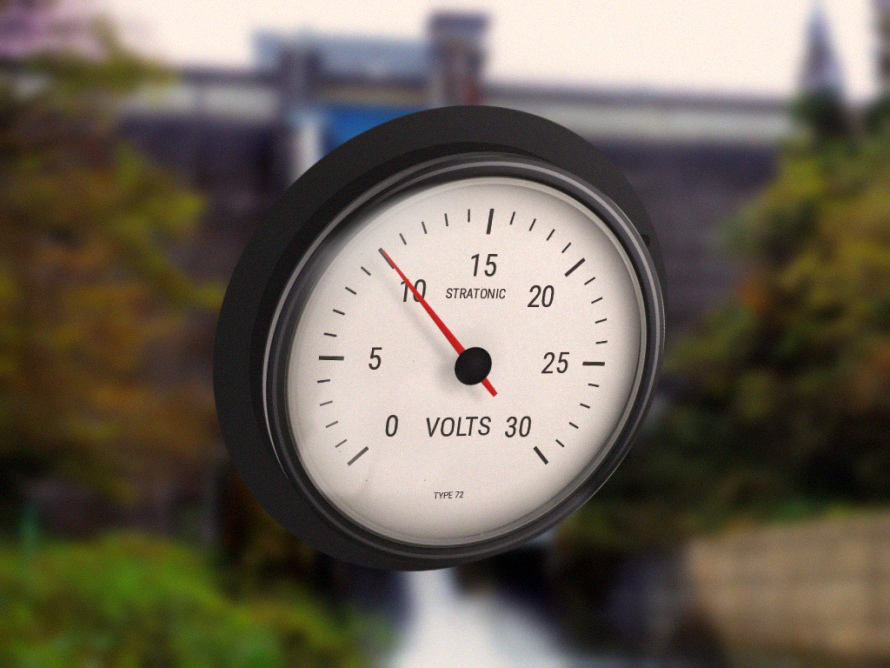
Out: {"value": 10, "unit": "V"}
